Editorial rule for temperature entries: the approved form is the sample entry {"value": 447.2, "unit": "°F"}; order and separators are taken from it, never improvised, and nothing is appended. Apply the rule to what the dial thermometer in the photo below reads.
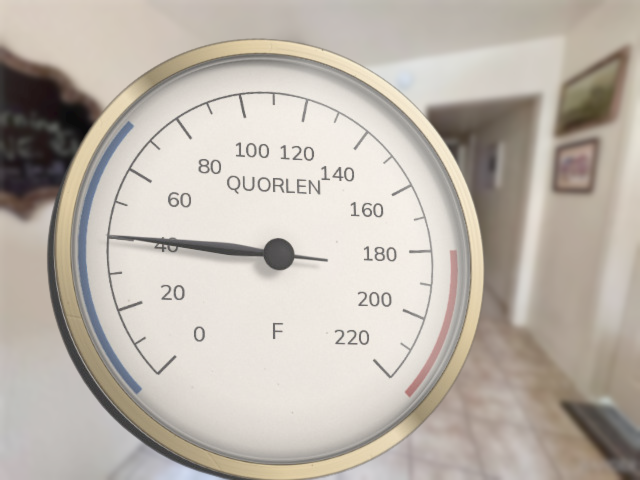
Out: {"value": 40, "unit": "°F"}
